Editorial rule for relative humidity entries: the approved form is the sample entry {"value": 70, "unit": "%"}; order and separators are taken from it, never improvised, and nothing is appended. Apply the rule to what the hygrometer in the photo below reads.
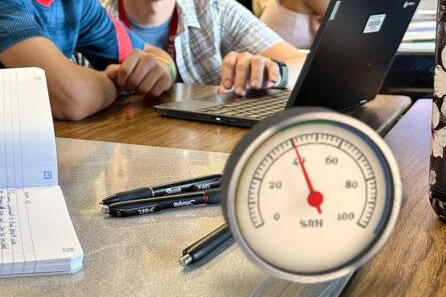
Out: {"value": 40, "unit": "%"}
